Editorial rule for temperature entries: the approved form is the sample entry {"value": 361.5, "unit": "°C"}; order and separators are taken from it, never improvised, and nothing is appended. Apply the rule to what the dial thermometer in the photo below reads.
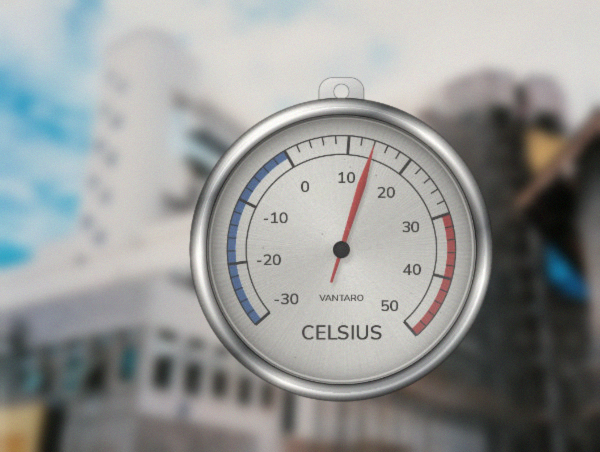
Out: {"value": 14, "unit": "°C"}
